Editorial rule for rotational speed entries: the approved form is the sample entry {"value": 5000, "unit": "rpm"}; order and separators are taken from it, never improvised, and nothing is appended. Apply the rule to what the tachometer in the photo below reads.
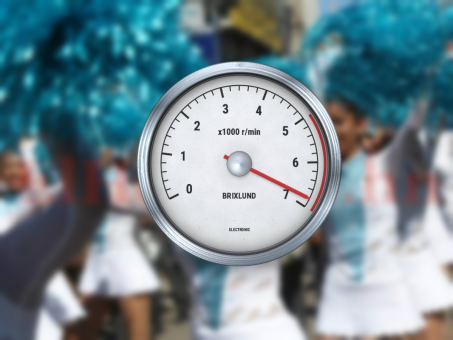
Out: {"value": 6800, "unit": "rpm"}
